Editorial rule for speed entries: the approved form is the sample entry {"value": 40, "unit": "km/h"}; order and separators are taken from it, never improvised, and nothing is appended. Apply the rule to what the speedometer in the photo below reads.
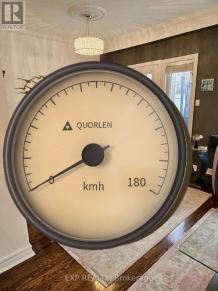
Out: {"value": 0, "unit": "km/h"}
